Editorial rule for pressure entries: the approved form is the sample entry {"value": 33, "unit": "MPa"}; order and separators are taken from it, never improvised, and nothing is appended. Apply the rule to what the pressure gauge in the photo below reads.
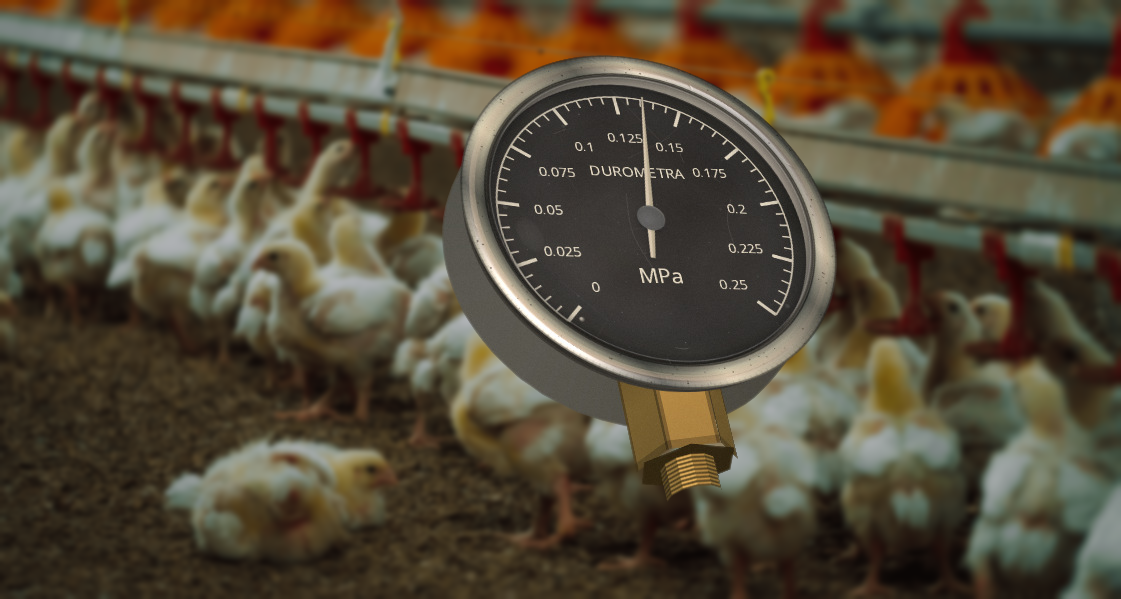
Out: {"value": 0.135, "unit": "MPa"}
